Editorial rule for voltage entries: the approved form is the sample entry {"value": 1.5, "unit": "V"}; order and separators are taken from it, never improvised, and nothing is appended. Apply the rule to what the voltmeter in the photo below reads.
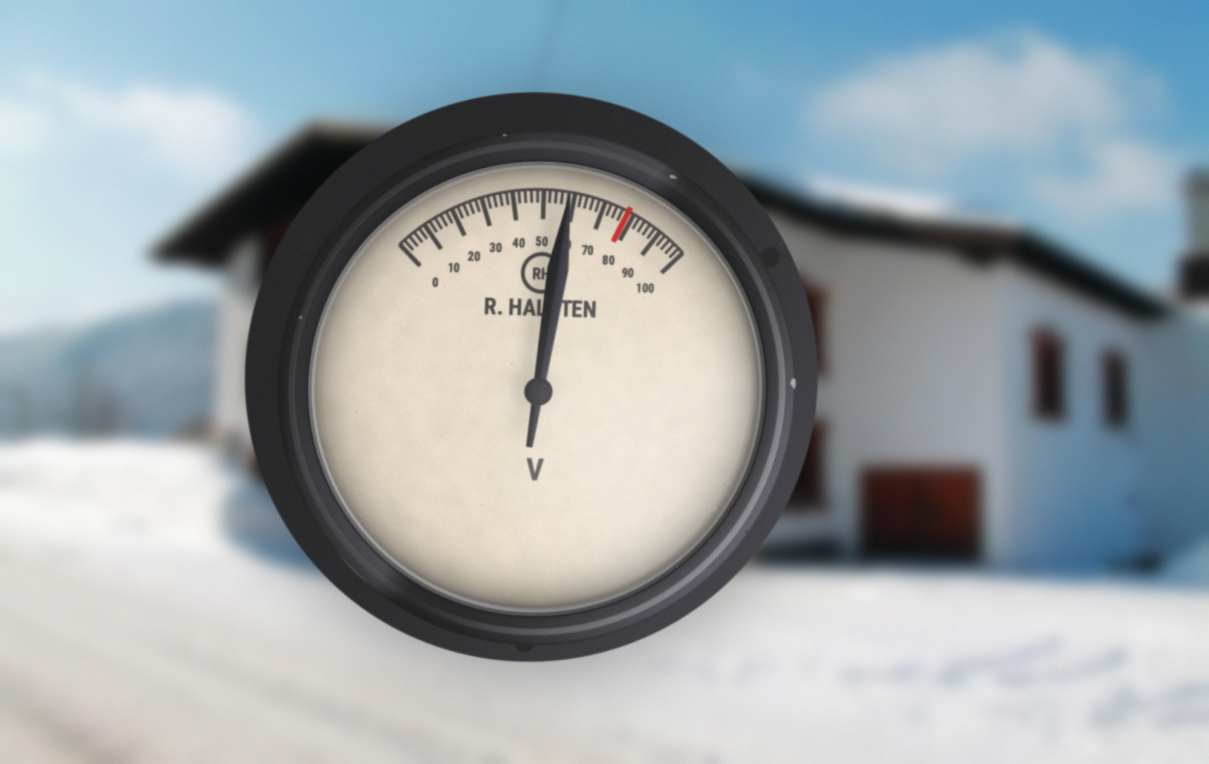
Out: {"value": 58, "unit": "V"}
